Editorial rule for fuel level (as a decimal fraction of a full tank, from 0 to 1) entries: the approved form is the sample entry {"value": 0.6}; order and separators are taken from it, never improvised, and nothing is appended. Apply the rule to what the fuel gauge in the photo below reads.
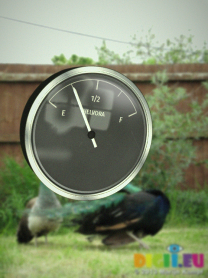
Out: {"value": 0.25}
